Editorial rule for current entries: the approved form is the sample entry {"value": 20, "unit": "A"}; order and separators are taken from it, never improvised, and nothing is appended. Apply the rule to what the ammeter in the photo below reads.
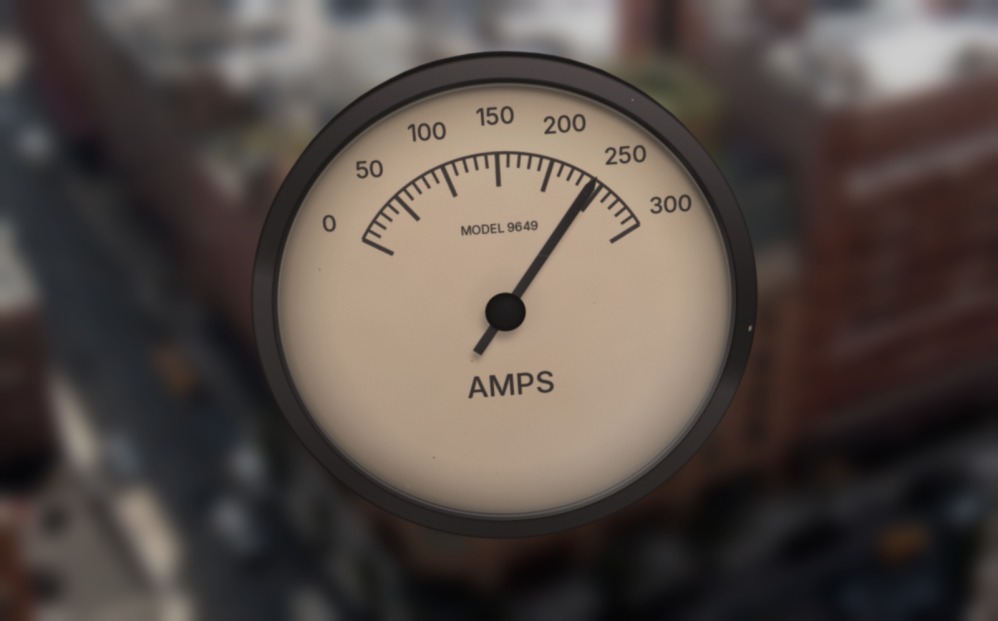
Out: {"value": 240, "unit": "A"}
